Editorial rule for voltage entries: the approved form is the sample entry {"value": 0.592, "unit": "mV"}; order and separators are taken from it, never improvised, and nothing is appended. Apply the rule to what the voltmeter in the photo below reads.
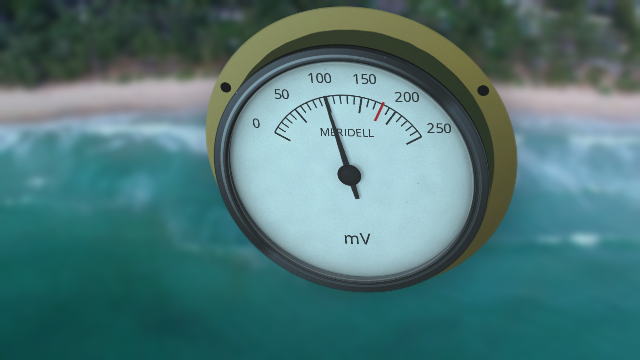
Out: {"value": 100, "unit": "mV"}
